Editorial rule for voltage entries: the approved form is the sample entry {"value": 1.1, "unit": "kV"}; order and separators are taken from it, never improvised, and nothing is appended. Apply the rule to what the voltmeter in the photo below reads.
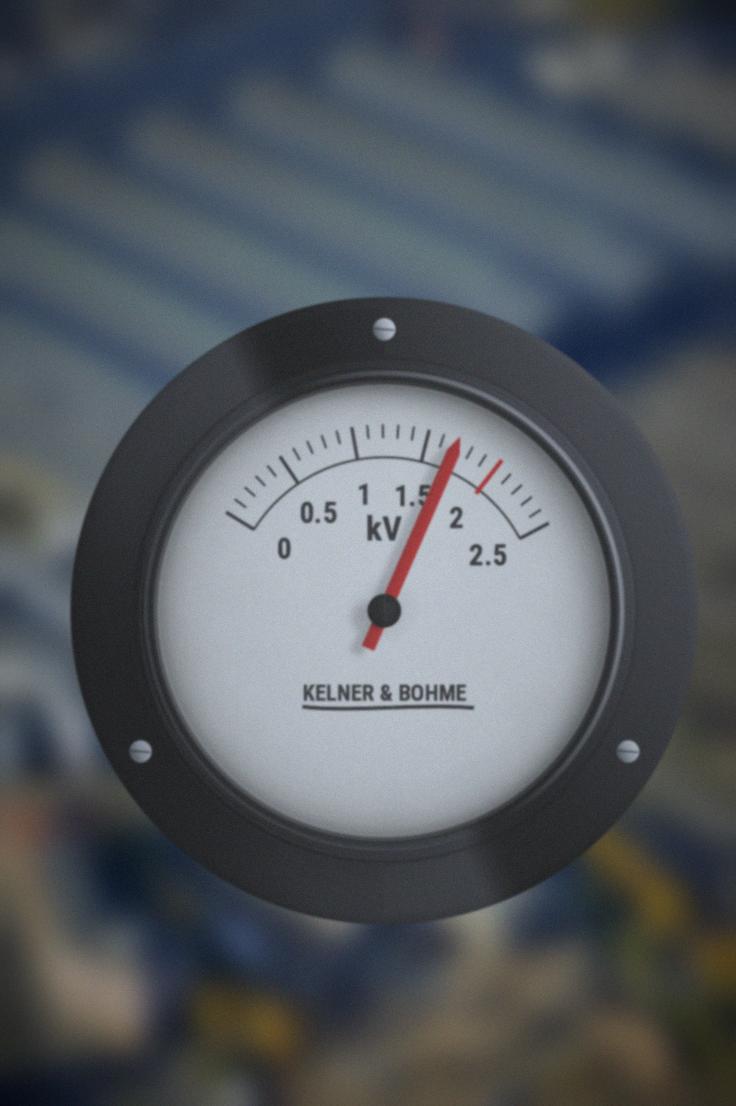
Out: {"value": 1.7, "unit": "kV"}
